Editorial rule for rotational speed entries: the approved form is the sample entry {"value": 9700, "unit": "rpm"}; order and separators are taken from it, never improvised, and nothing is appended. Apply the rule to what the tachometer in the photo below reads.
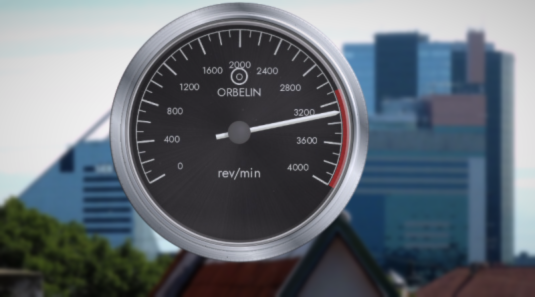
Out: {"value": 3300, "unit": "rpm"}
